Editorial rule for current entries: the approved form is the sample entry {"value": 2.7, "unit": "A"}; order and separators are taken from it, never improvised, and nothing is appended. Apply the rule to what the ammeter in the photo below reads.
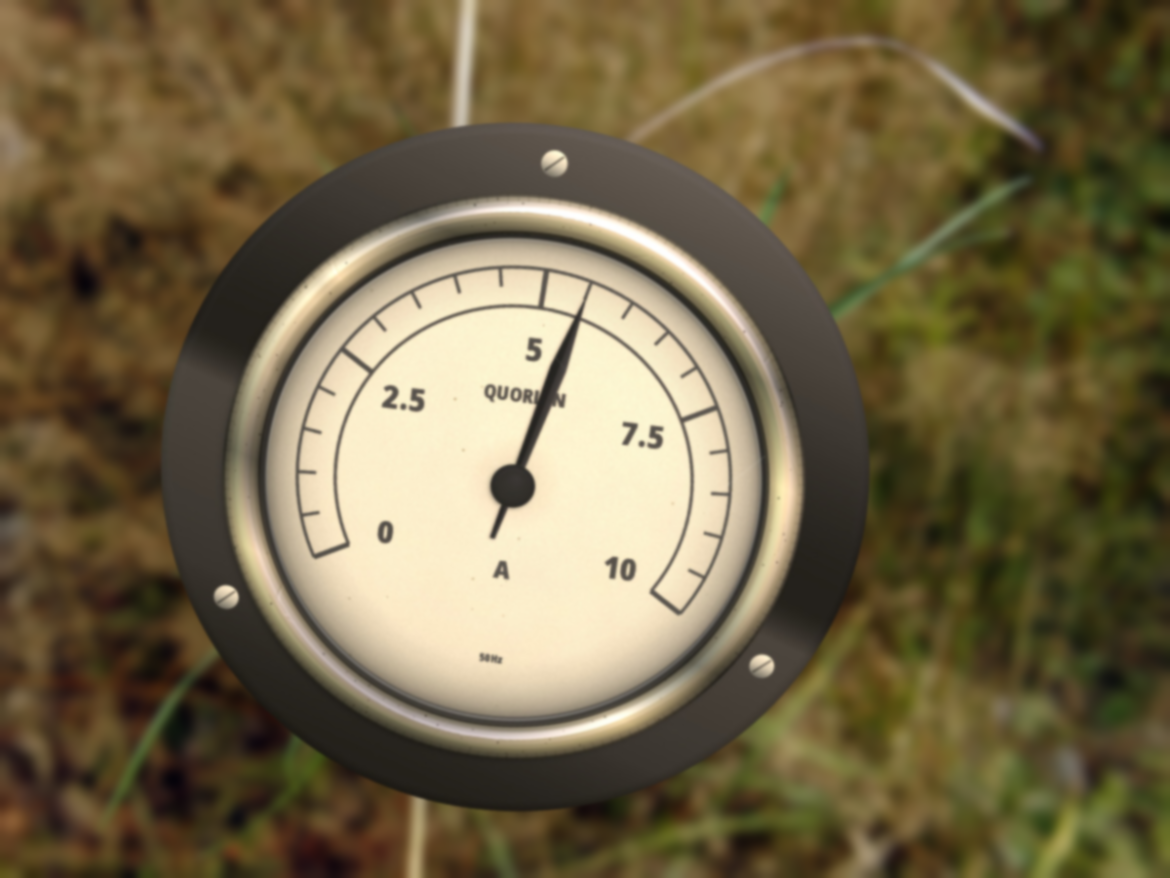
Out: {"value": 5.5, "unit": "A"}
